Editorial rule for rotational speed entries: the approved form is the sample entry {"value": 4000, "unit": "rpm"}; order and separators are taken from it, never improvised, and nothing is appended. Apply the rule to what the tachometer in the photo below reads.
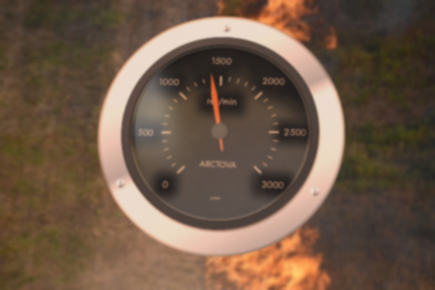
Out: {"value": 1400, "unit": "rpm"}
